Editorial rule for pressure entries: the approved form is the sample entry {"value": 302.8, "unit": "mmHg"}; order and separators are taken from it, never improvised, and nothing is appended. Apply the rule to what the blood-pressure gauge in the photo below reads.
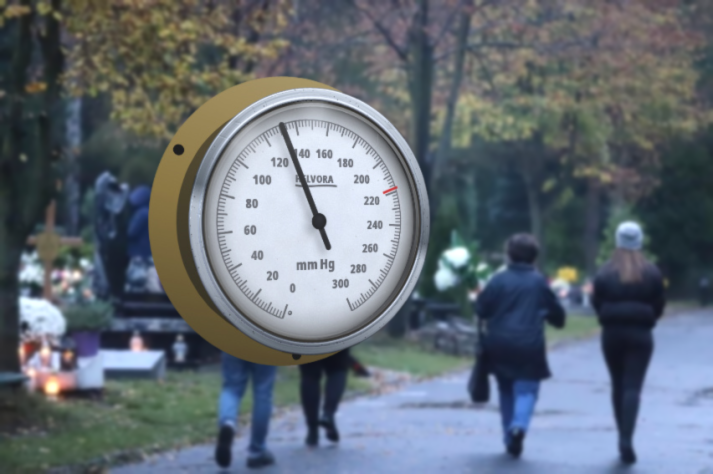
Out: {"value": 130, "unit": "mmHg"}
